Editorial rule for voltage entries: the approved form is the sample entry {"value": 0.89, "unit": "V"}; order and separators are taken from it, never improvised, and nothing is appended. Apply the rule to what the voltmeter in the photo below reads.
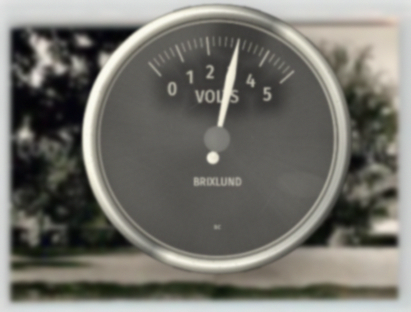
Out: {"value": 3, "unit": "V"}
